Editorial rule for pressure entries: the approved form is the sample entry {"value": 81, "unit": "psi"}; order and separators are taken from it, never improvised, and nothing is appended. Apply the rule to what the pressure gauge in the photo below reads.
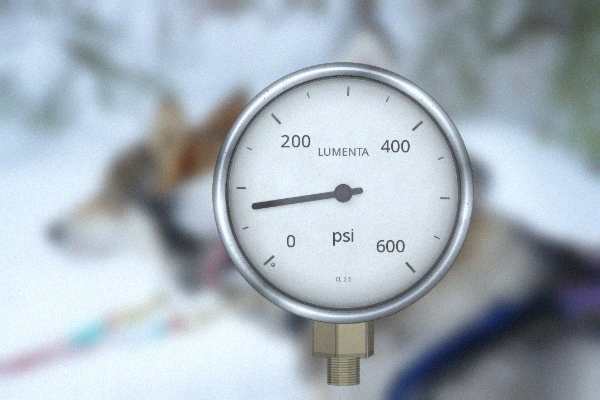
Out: {"value": 75, "unit": "psi"}
